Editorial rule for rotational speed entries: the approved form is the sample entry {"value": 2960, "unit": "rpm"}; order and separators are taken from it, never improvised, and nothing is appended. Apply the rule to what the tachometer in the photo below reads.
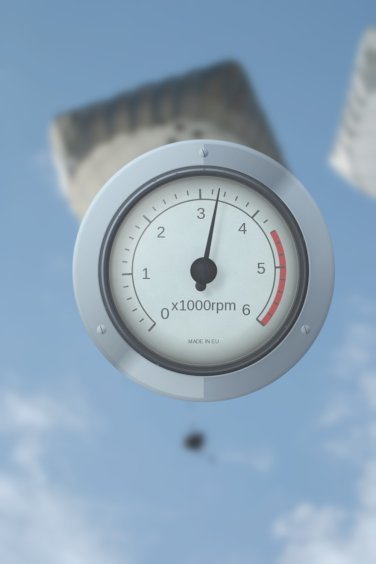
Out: {"value": 3300, "unit": "rpm"}
